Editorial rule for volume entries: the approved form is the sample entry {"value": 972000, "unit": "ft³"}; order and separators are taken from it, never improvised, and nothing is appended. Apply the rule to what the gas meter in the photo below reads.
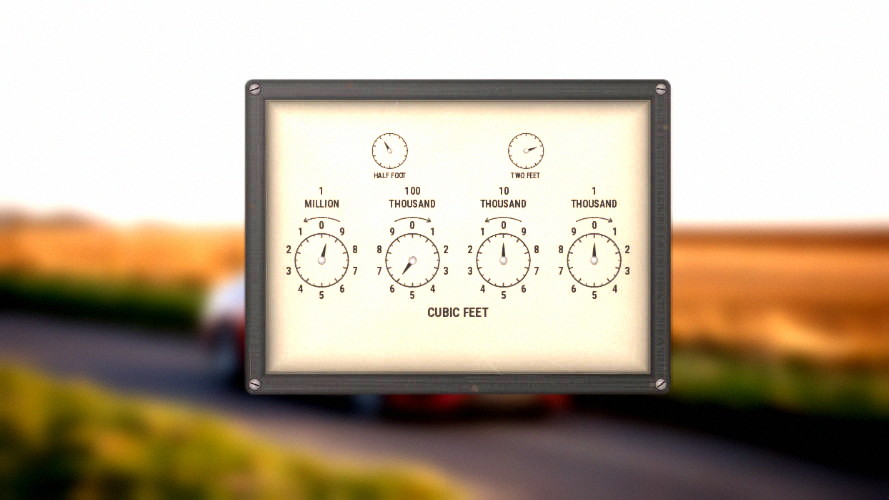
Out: {"value": 960000, "unit": "ft³"}
